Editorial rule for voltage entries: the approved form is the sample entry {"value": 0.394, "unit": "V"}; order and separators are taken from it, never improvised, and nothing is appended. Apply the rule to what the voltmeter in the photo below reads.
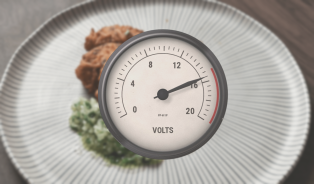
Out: {"value": 15.5, "unit": "V"}
